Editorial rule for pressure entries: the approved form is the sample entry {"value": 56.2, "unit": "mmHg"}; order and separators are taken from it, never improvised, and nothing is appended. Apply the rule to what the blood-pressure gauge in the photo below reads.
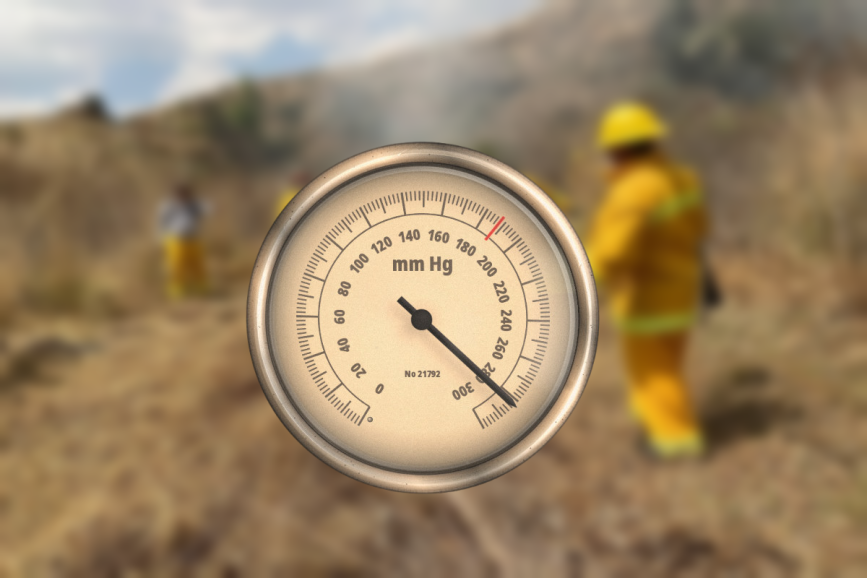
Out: {"value": 282, "unit": "mmHg"}
